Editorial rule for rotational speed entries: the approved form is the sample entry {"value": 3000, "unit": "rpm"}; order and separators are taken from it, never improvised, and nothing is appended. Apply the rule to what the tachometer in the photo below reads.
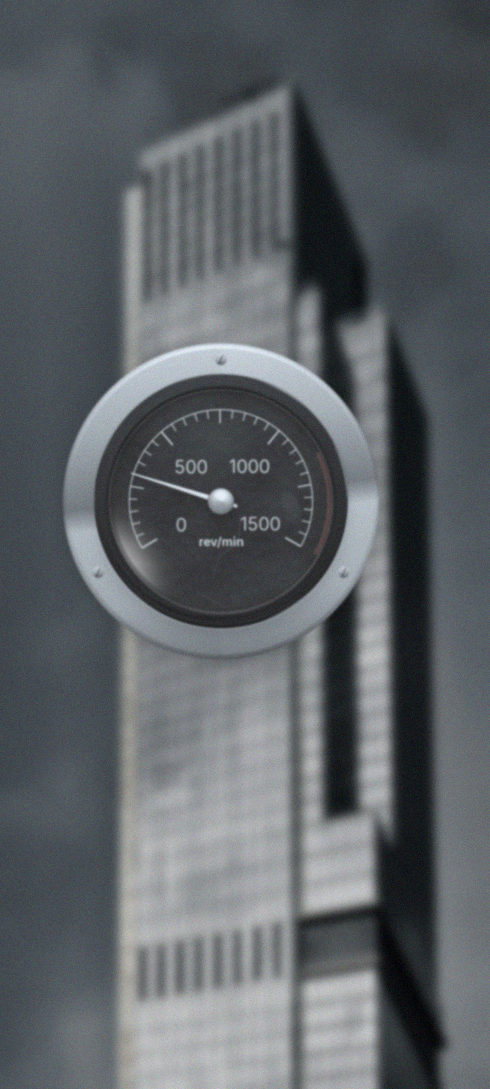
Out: {"value": 300, "unit": "rpm"}
